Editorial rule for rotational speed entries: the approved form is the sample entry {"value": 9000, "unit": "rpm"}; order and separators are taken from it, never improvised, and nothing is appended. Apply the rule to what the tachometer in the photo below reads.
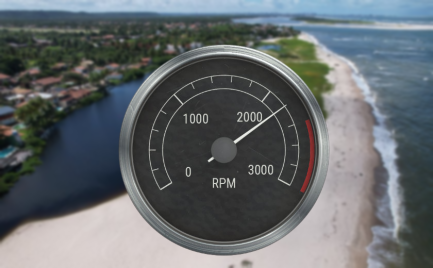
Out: {"value": 2200, "unit": "rpm"}
